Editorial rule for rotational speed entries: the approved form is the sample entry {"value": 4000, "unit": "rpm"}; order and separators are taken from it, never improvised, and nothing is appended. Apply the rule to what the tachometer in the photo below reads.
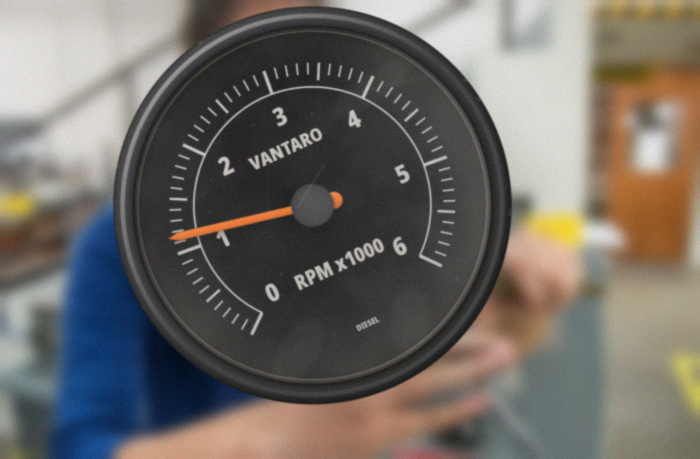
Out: {"value": 1150, "unit": "rpm"}
